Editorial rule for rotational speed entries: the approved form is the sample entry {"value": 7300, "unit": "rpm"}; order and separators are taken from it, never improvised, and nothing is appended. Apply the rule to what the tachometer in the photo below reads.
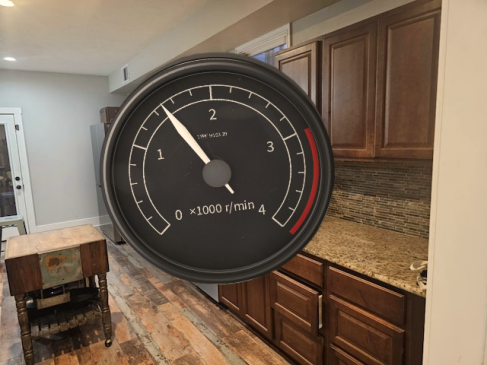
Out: {"value": 1500, "unit": "rpm"}
